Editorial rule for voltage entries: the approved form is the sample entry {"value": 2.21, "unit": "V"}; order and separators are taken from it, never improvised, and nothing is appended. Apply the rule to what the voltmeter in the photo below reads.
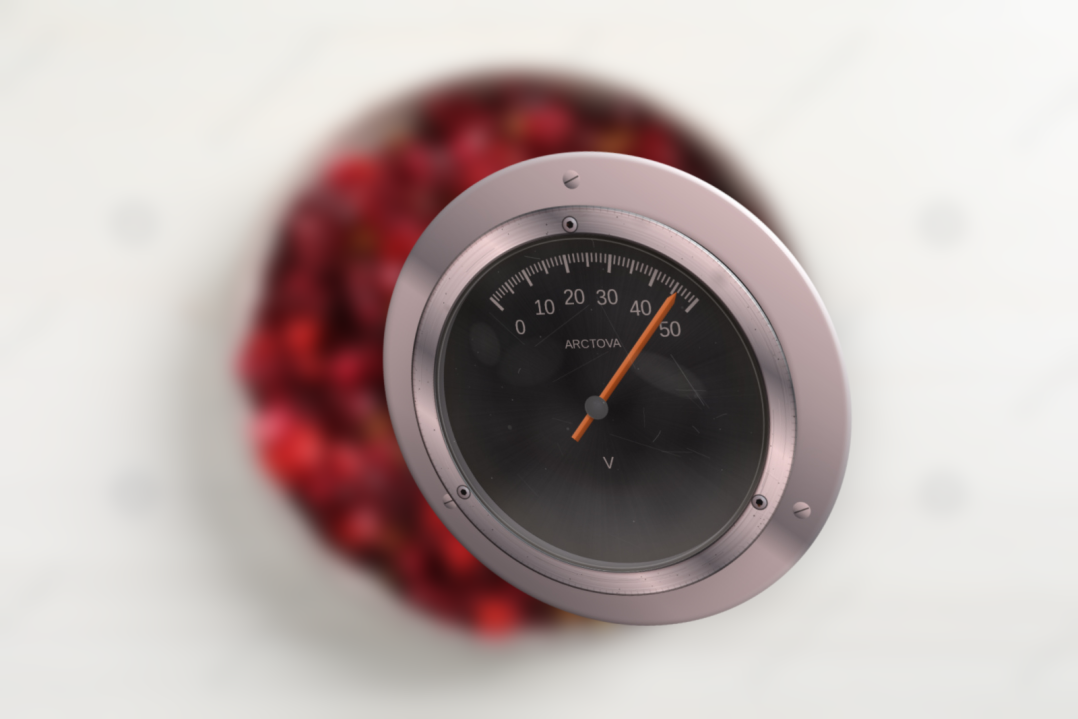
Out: {"value": 46, "unit": "V"}
